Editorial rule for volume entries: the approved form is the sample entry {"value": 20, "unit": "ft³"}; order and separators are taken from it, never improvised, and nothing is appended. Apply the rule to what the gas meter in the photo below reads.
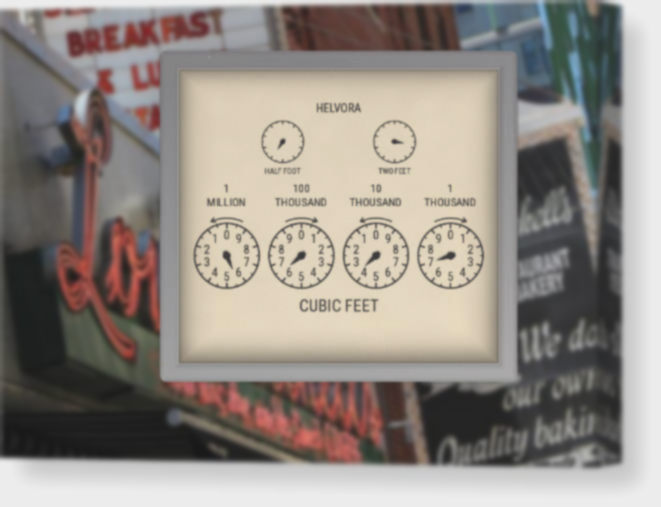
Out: {"value": 563700, "unit": "ft³"}
